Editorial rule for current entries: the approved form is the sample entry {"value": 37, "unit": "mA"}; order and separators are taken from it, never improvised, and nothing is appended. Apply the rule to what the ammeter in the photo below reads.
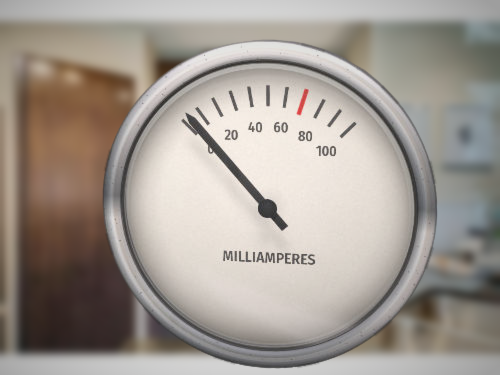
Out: {"value": 5, "unit": "mA"}
